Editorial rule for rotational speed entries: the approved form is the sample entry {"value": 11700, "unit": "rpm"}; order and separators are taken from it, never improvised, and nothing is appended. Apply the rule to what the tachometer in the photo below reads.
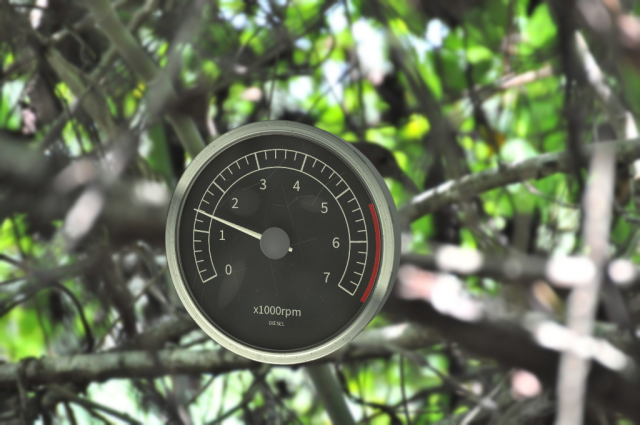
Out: {"value": 1400, "unit": "rpm"}
